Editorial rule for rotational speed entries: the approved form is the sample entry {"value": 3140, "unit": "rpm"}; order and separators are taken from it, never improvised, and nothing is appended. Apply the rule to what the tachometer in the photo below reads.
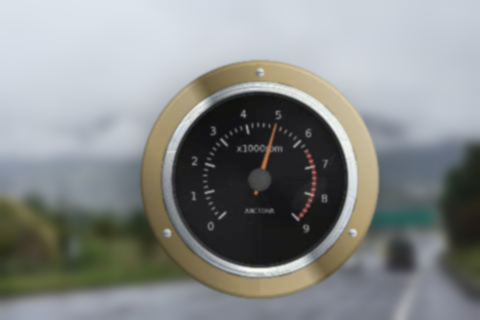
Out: {"value": 5000, "unit": "rpm"}
